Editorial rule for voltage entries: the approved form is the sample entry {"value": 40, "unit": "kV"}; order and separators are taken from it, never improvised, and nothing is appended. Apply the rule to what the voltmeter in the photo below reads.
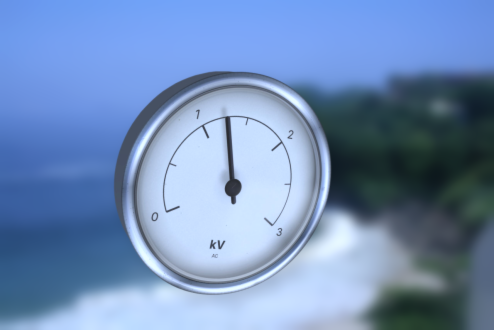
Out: {"value": 1.25, "unit": "kV"}
